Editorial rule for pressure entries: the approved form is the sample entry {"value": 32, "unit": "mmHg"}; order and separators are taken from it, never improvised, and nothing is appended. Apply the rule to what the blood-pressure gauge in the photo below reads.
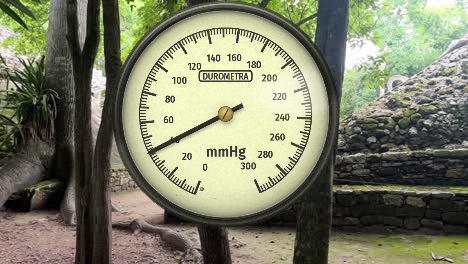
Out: {"value": 40, "unit": "mmHg"}
